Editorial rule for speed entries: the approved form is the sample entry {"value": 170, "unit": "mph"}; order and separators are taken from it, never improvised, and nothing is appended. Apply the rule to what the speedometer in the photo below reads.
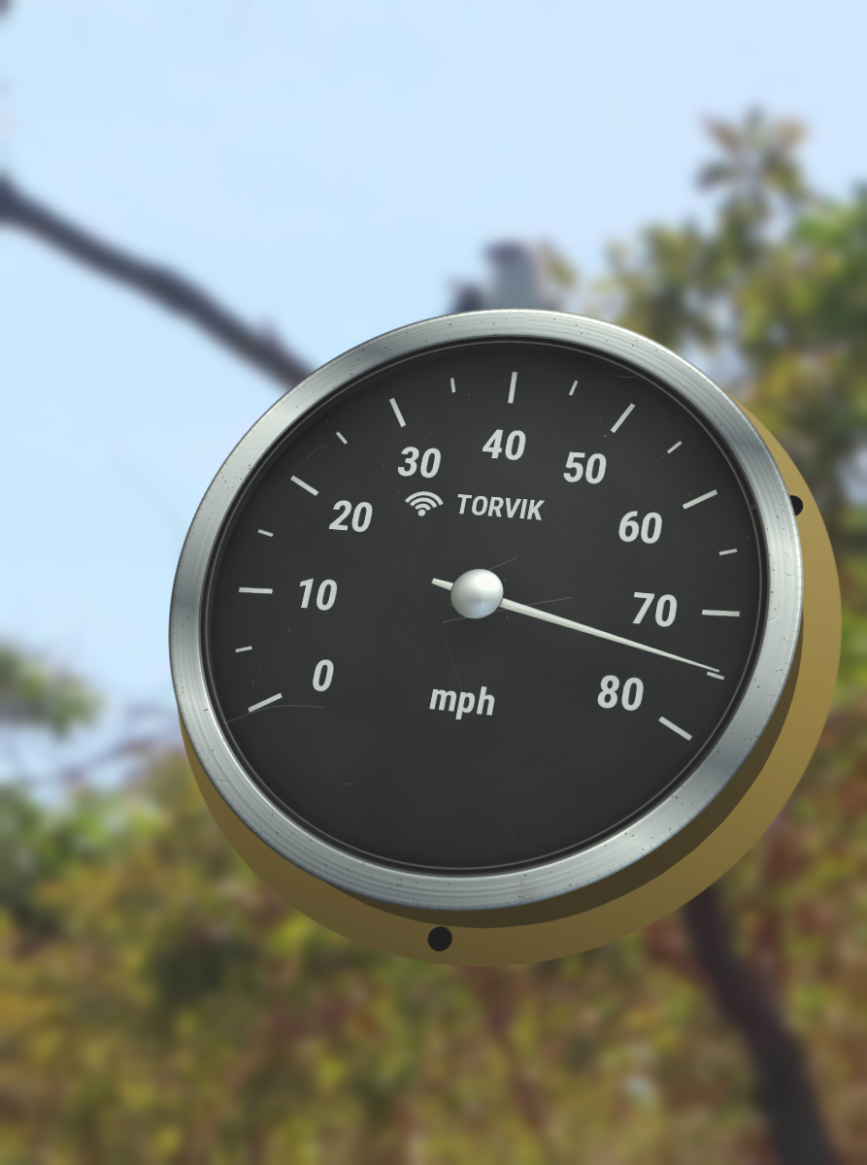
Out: {"value": 75, "unit": "mph"}
